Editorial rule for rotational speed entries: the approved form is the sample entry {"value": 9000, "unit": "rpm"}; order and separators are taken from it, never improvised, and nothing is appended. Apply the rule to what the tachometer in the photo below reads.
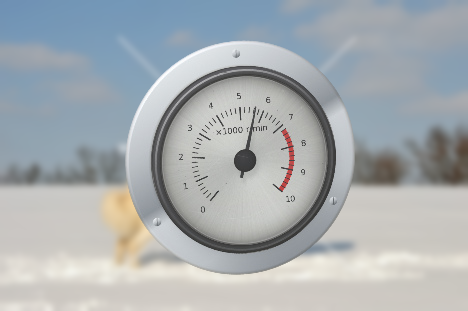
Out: {"value": 5600, "unit": "rpm"}
